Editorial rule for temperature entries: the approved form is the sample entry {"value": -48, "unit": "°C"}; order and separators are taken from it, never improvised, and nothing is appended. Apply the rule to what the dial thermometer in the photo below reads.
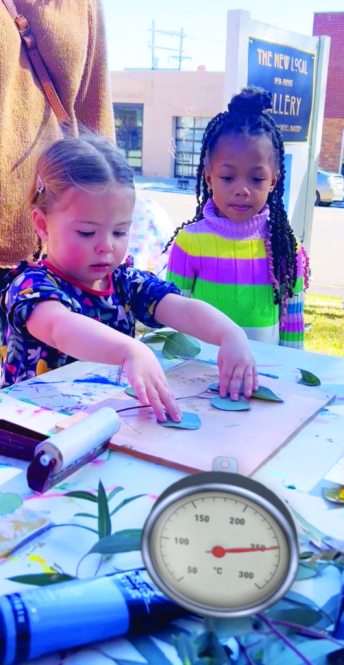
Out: {"value": 250, "unit": "°C"}
